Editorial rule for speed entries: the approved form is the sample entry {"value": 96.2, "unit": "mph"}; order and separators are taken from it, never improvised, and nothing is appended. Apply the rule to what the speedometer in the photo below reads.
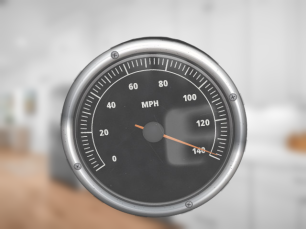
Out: {"value": 138, "unit": "mph"}
